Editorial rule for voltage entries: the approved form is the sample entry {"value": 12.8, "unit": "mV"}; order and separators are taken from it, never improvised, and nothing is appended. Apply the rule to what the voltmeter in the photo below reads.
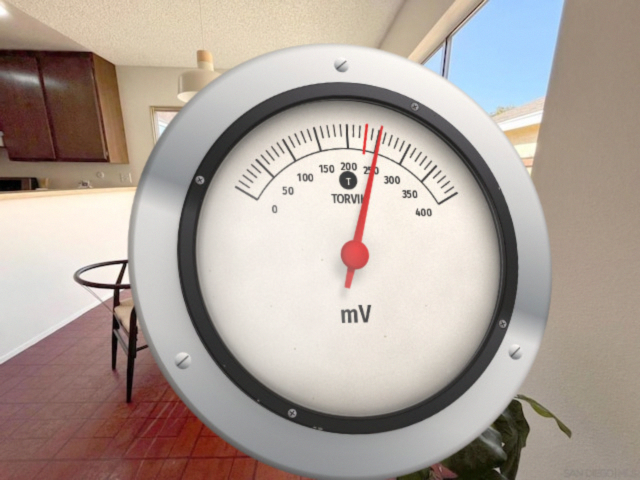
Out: {"value": 250, "unit": "mV"}
